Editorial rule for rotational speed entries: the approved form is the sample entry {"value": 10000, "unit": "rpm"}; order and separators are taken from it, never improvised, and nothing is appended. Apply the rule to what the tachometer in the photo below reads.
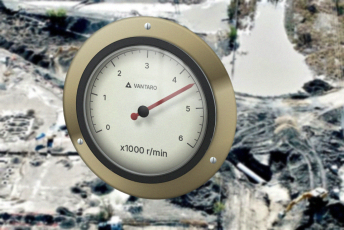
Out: {"value": 4400, "unit": "rpm"}
